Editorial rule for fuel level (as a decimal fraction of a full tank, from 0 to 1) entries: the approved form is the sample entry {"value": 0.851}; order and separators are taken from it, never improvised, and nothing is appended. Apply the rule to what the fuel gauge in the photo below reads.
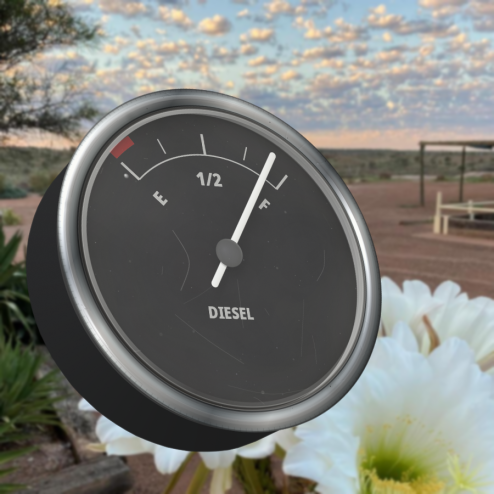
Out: {"value": 0.875}
